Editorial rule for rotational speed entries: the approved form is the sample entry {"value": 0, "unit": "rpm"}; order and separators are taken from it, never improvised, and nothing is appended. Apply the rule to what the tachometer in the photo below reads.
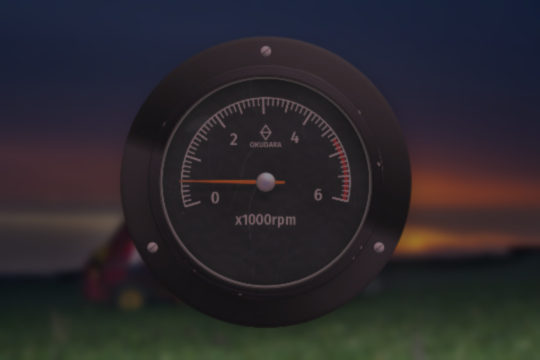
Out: {"value": 500, "unit": "rpm"}
